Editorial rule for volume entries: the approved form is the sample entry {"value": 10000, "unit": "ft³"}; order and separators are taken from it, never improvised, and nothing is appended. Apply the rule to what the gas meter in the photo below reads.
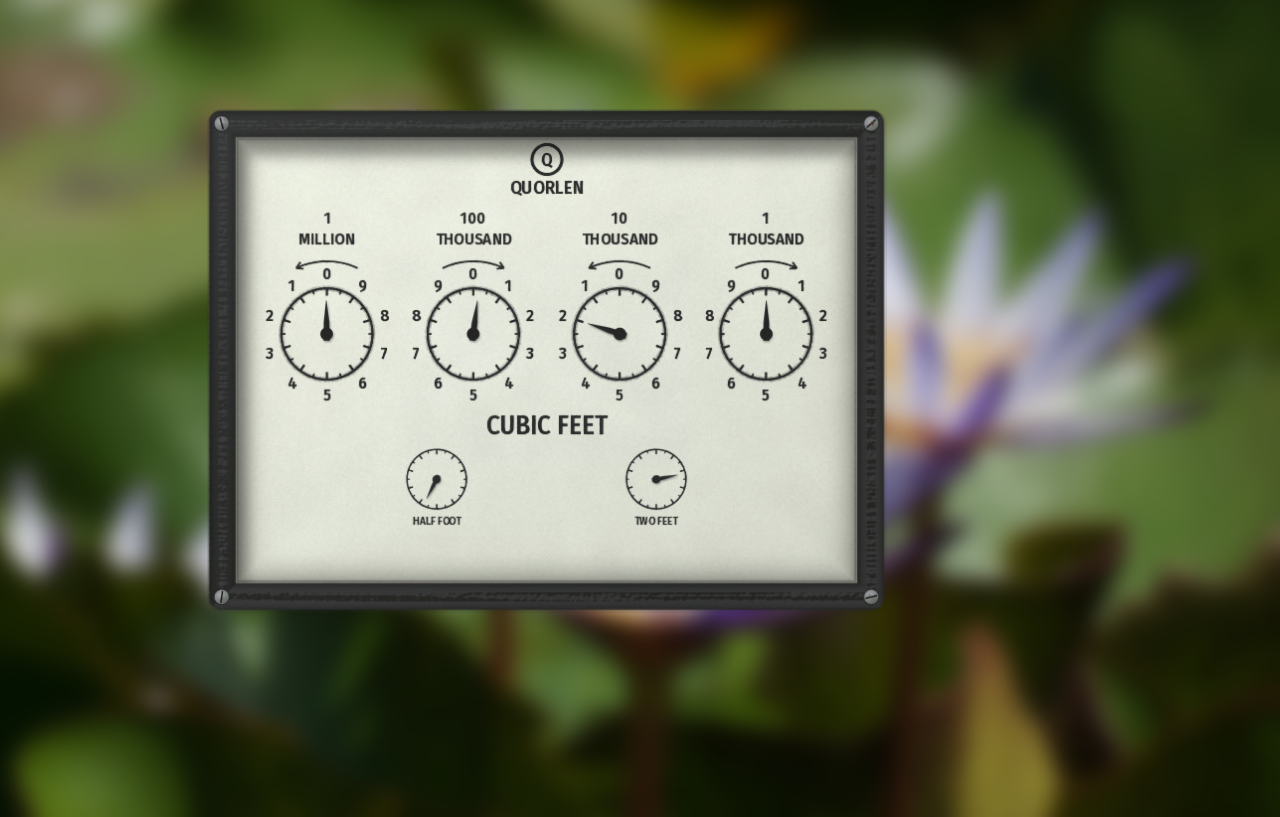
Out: {"value": 2000, "unit": "ft³"}
